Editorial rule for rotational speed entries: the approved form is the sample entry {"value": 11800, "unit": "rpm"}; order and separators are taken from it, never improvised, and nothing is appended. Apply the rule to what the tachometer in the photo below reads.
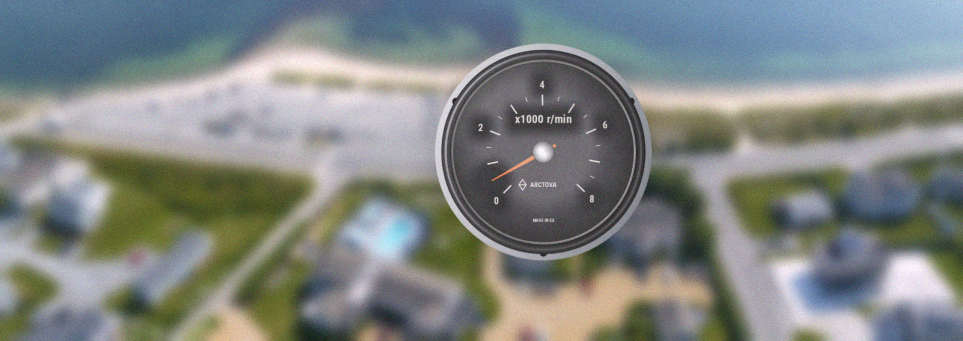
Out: {"value": 500, "unit": "rpm"}
